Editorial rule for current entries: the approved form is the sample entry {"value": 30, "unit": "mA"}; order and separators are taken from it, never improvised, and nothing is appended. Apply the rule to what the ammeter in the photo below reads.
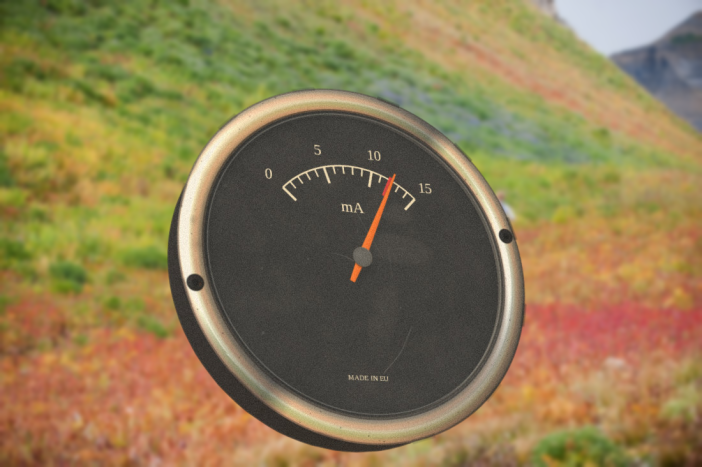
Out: {"value": 12, "unit": "mA"}
